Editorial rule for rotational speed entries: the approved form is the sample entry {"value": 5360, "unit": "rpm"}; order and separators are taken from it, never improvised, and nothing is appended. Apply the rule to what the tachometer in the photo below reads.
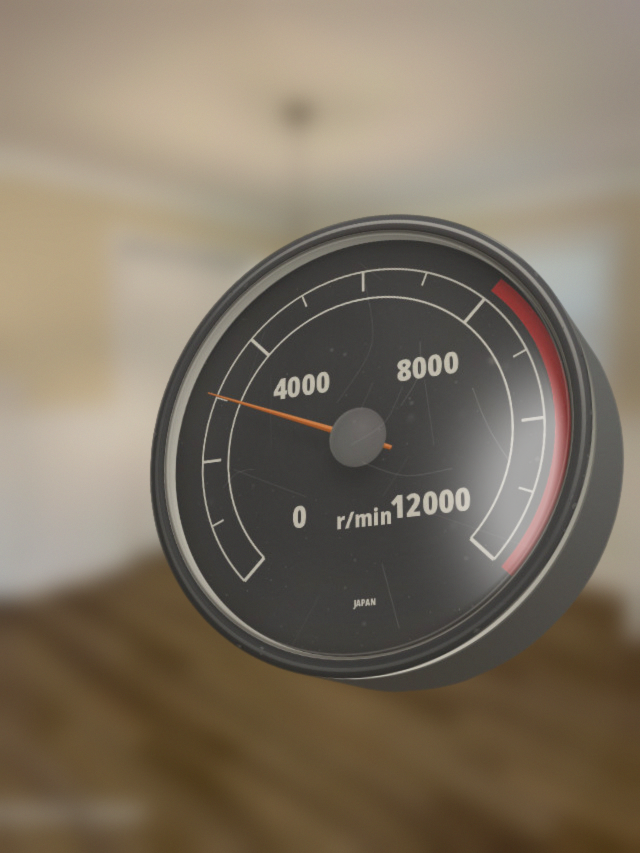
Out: {"value": 3000, "unit": "rpm"}
